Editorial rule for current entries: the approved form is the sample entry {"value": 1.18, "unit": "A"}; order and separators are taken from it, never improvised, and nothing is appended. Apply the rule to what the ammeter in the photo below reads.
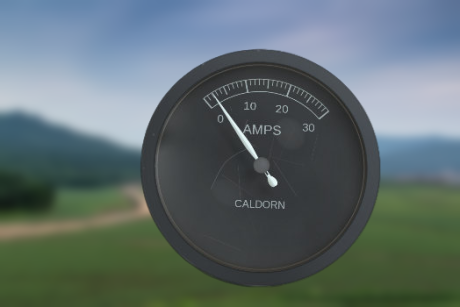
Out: {"value": 2, "unit": "A"}
